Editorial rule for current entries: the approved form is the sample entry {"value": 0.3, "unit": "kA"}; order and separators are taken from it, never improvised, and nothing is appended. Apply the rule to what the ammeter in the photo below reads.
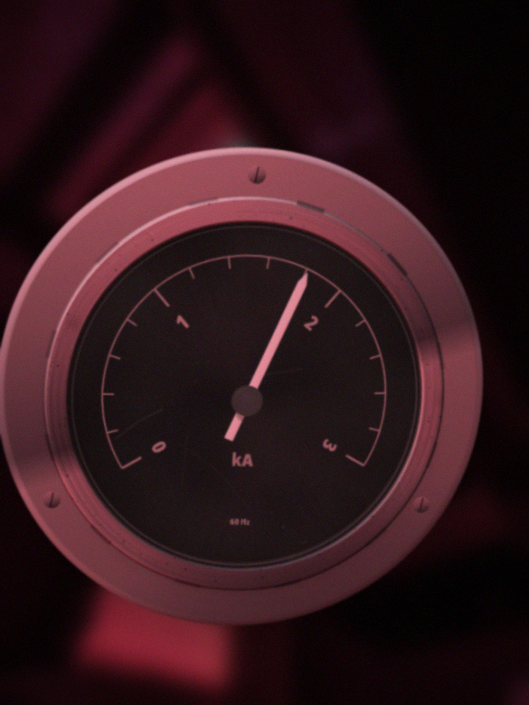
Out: {"value": 1.8, "unit": "kA"}
